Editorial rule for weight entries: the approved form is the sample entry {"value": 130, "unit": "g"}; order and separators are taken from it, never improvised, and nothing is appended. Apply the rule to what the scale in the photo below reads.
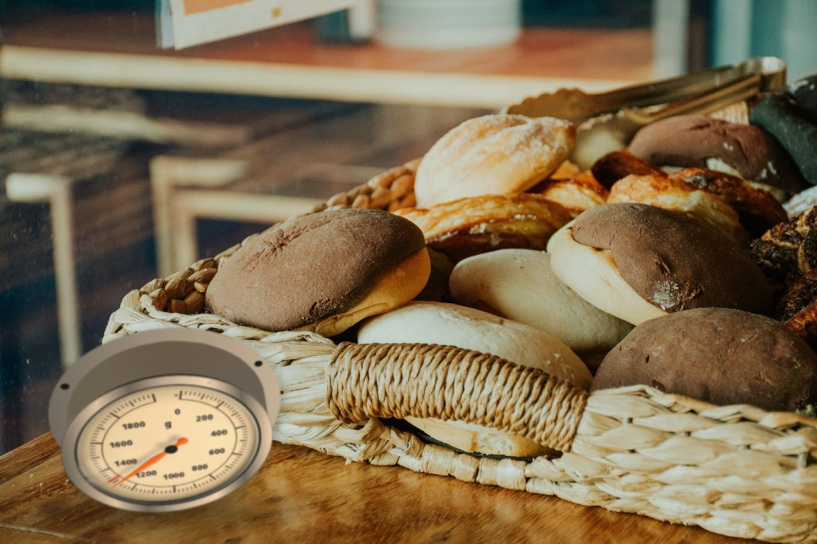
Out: {"value": 1300, "unit": "g"}
